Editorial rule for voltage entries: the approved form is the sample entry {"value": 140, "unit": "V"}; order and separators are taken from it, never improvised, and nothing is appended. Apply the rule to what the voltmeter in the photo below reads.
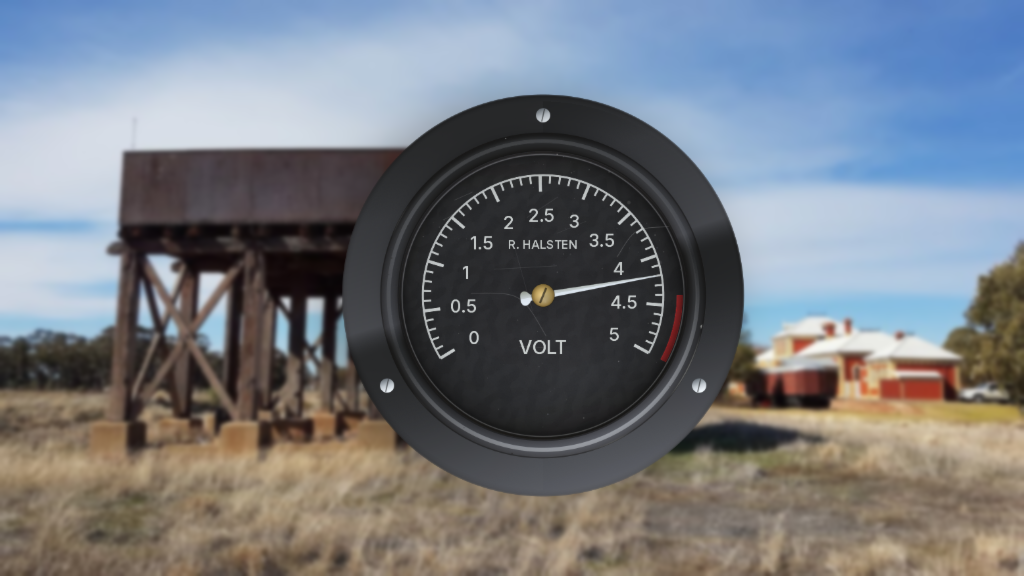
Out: {"value": 4.2, "unit": "V"}
